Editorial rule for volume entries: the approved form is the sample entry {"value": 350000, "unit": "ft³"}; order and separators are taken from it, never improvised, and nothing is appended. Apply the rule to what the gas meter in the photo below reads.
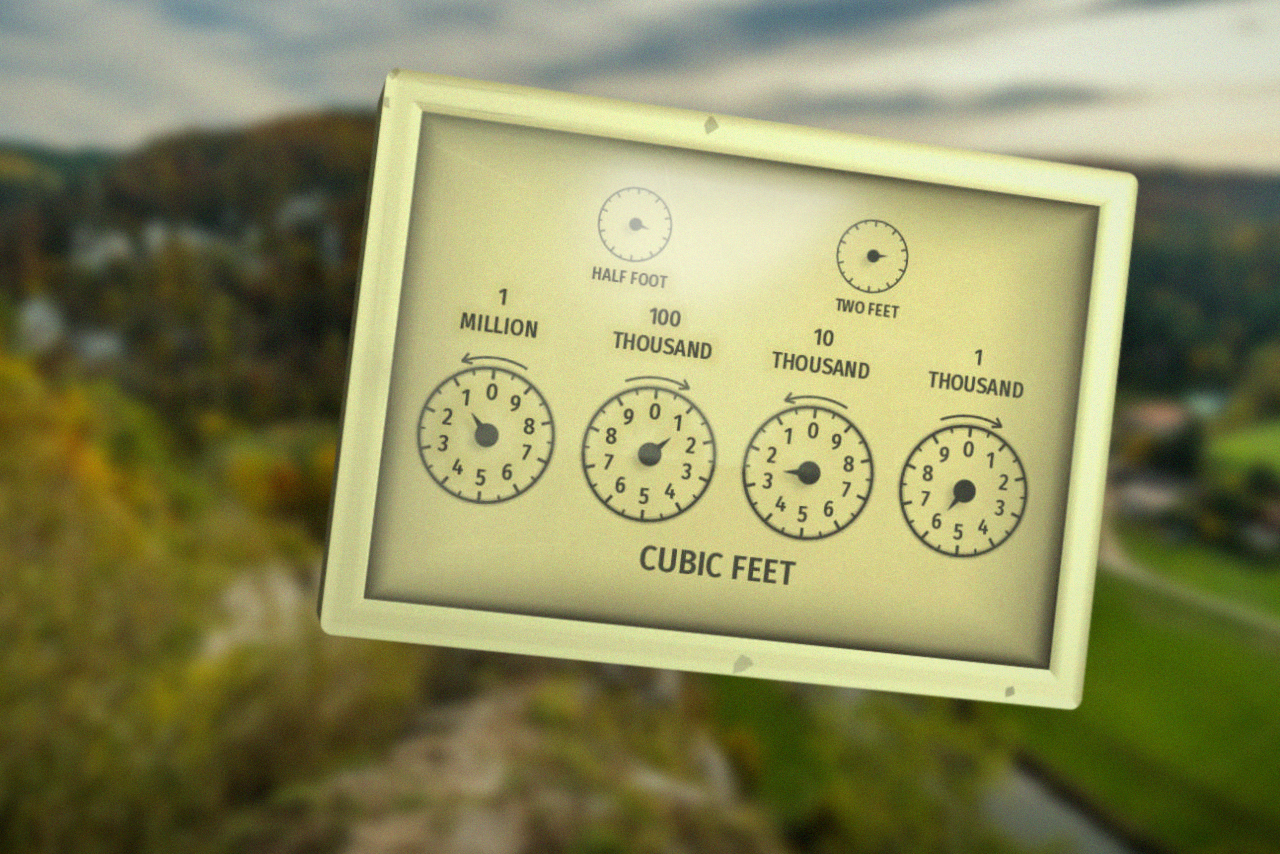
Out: {"value": 112600, "unit": "ft³"}
